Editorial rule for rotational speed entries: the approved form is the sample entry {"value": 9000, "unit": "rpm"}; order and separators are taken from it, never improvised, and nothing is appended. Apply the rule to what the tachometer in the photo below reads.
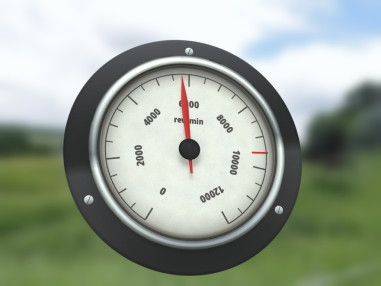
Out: {"value": 5750, "unit": "rpm"}
